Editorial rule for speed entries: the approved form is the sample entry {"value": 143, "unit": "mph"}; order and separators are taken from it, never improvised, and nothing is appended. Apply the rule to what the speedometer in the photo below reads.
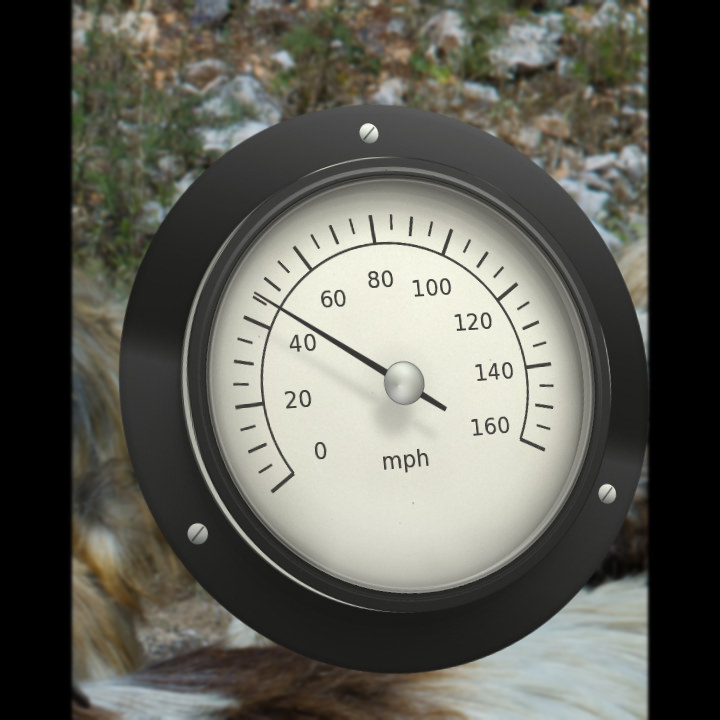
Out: {"value": 45, "unit": "mph"}
